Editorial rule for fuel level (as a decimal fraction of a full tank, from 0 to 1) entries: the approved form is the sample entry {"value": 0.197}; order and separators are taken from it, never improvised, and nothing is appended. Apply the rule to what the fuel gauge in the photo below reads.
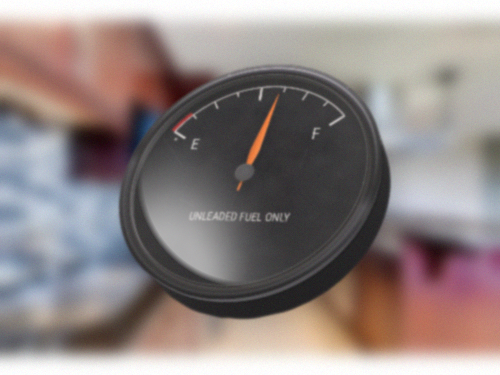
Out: {"value": 0.625}
